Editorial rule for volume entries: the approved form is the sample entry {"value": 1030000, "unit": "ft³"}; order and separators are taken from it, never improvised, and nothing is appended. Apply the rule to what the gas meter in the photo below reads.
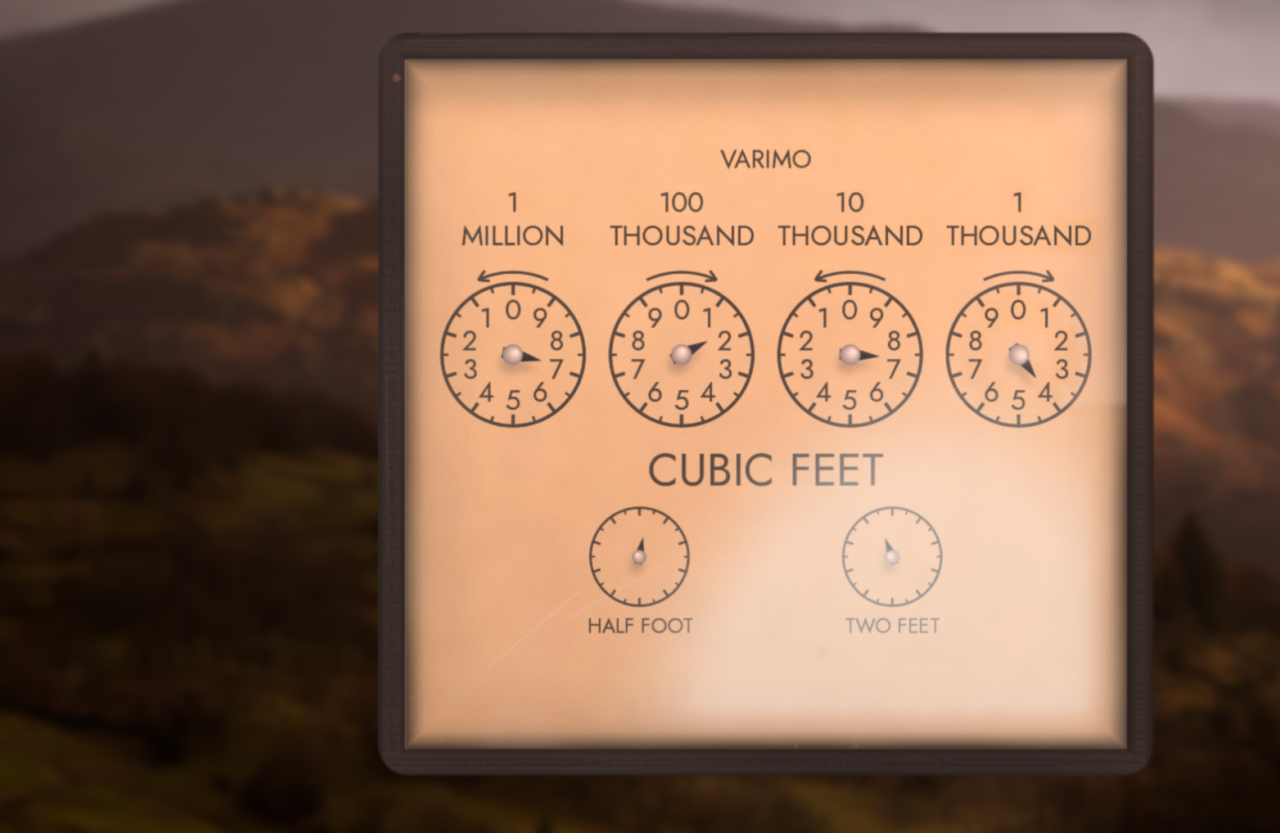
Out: {"value": 717400, "unit": "ft³"}
